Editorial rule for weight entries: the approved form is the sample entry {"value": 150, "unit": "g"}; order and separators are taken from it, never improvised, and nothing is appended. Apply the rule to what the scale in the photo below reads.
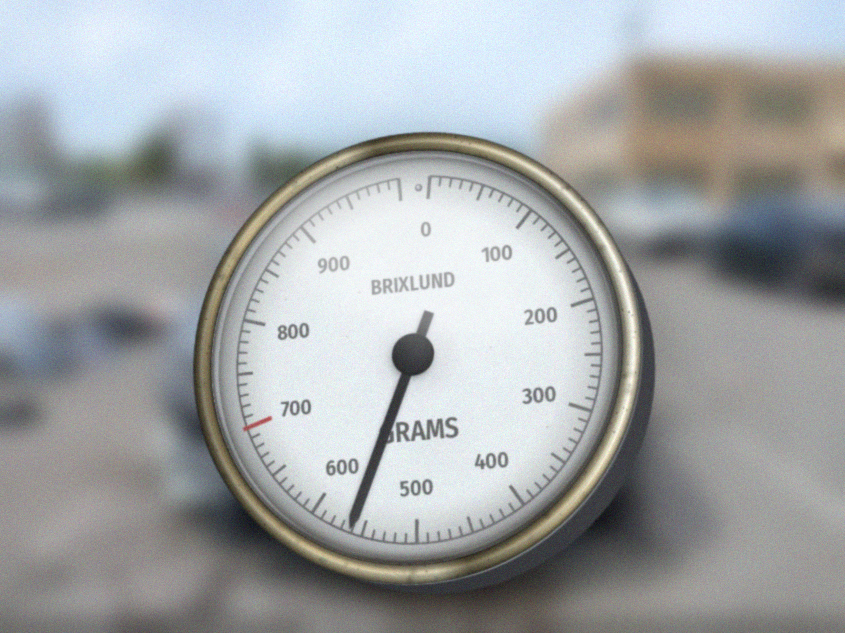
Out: {"value": 560, "unit": "g"}
